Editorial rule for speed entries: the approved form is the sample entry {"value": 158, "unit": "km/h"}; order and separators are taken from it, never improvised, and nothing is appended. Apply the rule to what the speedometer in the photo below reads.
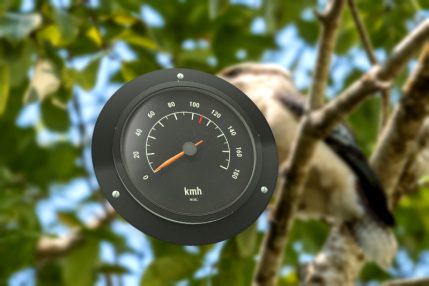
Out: {"value": 0, "unit": "km/h"}
